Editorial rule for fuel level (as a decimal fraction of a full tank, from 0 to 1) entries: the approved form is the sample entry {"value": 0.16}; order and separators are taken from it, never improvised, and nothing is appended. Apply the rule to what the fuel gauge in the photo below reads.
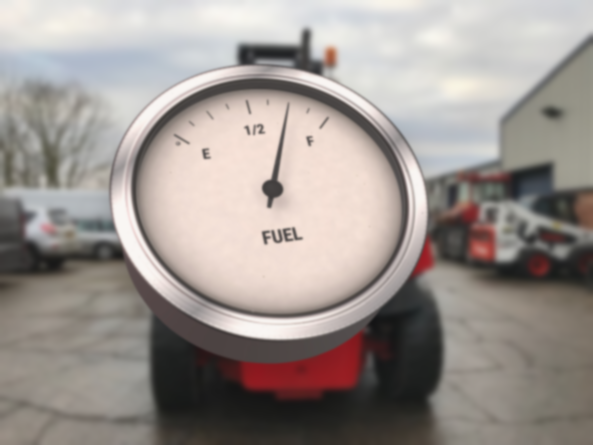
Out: {"value": 0.75}
